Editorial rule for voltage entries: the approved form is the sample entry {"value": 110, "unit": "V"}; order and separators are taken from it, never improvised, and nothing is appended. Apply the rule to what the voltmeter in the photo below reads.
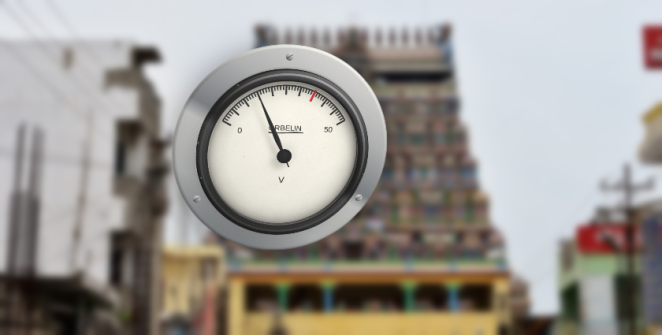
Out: {"value": 15, "unit": "V"}
